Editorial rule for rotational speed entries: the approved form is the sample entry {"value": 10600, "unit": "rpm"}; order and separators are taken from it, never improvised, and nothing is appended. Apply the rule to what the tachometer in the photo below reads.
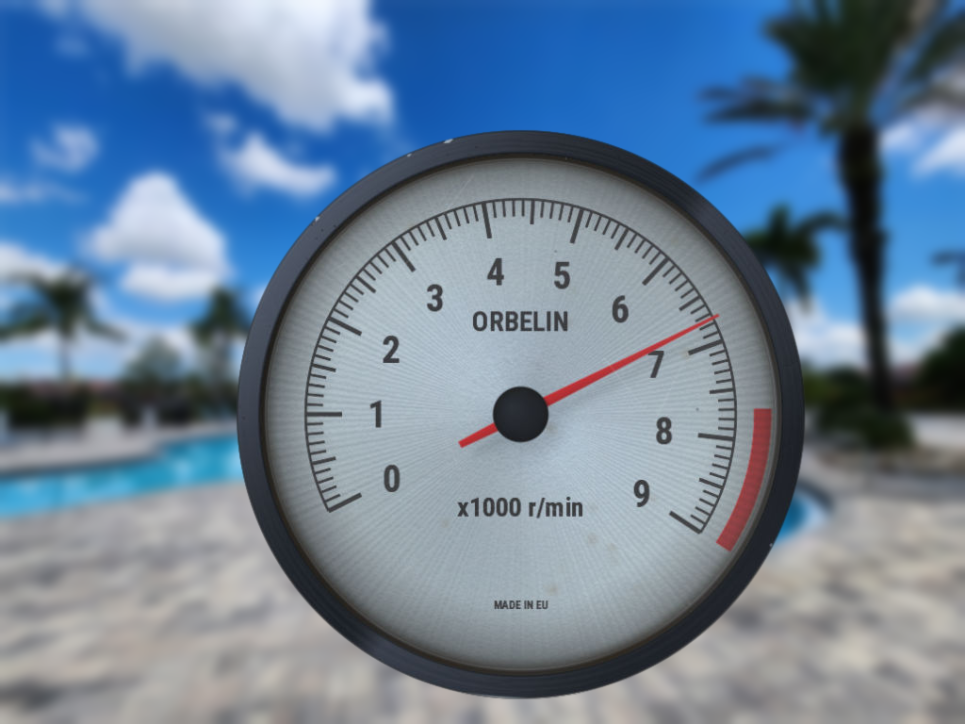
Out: {"value": 6750, "unit": "rpm"}
